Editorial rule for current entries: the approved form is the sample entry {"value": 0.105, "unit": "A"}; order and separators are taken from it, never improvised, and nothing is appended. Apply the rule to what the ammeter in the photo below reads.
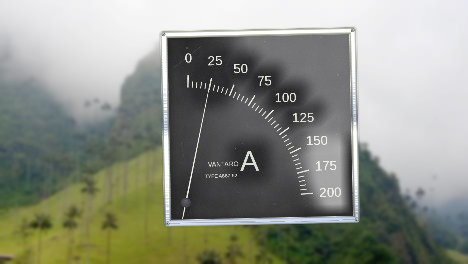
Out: {"value": 25, "unit": "A"}
